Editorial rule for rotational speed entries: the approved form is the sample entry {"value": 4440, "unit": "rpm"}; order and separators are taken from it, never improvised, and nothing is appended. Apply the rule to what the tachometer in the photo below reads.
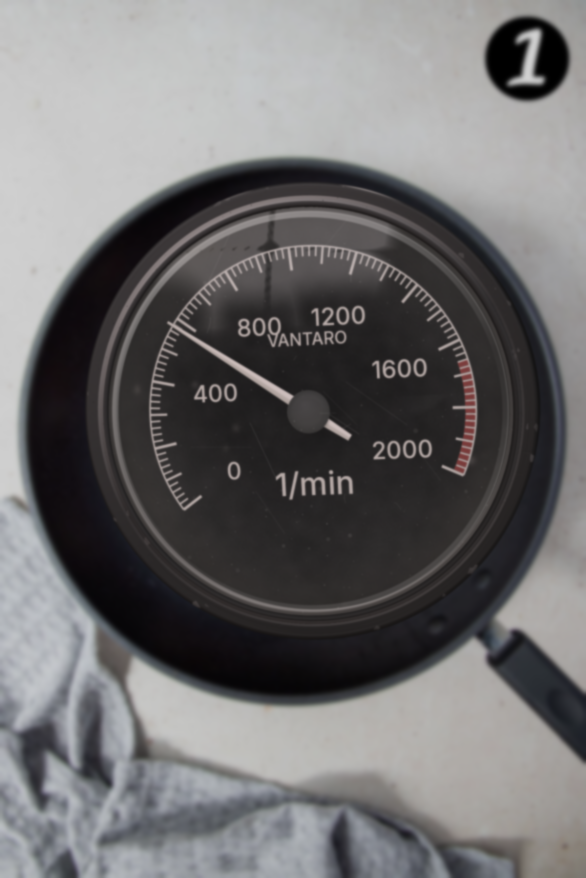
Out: {"value": 580, "unit": "rpm"}
